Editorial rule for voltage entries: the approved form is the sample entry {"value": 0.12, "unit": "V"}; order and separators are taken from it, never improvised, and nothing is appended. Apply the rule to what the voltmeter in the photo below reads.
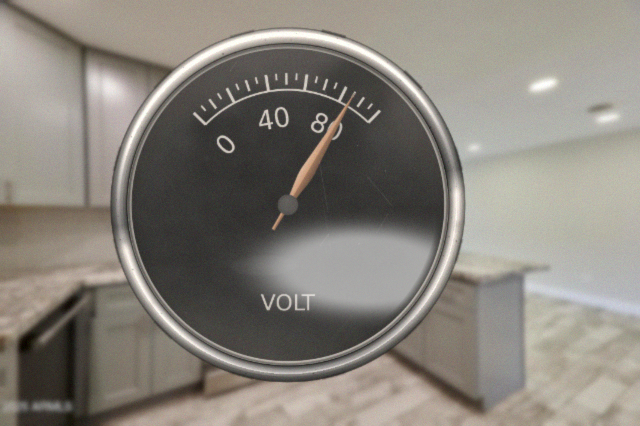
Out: {"value": 85, "unit": "V"}
